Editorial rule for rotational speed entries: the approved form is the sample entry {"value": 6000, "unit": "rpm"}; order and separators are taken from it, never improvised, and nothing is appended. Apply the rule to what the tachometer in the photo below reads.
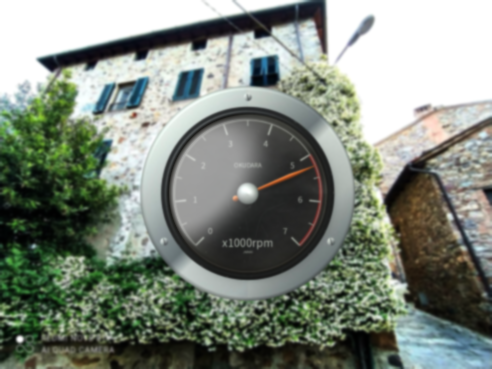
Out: {"value": 5250, "unit": "rpm"}
